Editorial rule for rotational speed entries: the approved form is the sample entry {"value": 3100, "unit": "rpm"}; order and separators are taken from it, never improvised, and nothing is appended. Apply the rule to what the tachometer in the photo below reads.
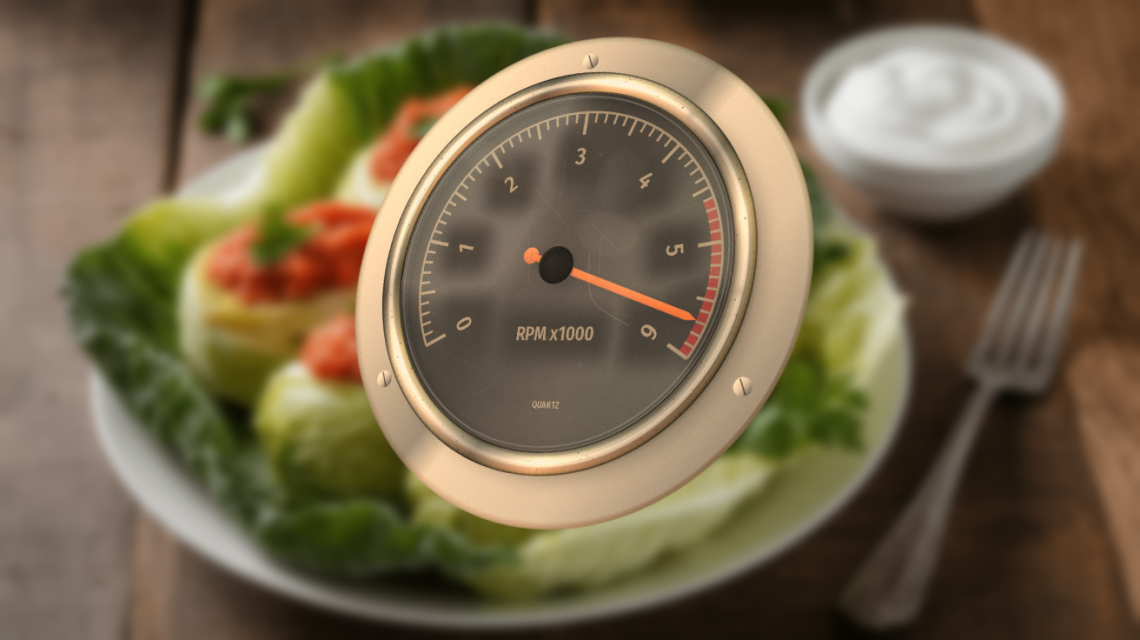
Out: {"value": 5700, "unit": "rpm"}
